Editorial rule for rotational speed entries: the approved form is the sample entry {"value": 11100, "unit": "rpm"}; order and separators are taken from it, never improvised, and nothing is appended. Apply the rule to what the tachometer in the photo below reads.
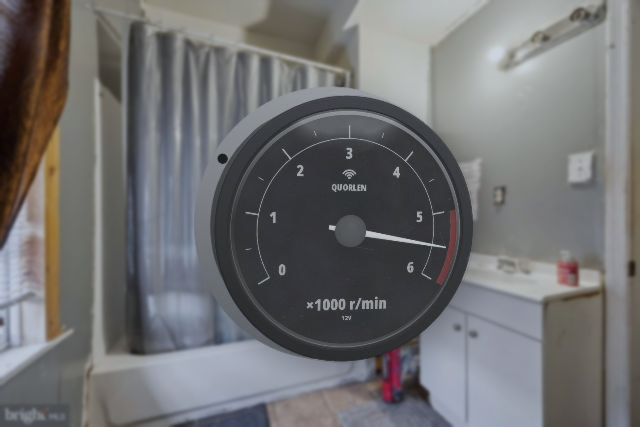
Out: {"value": 5500, "unit": "rpm"}
